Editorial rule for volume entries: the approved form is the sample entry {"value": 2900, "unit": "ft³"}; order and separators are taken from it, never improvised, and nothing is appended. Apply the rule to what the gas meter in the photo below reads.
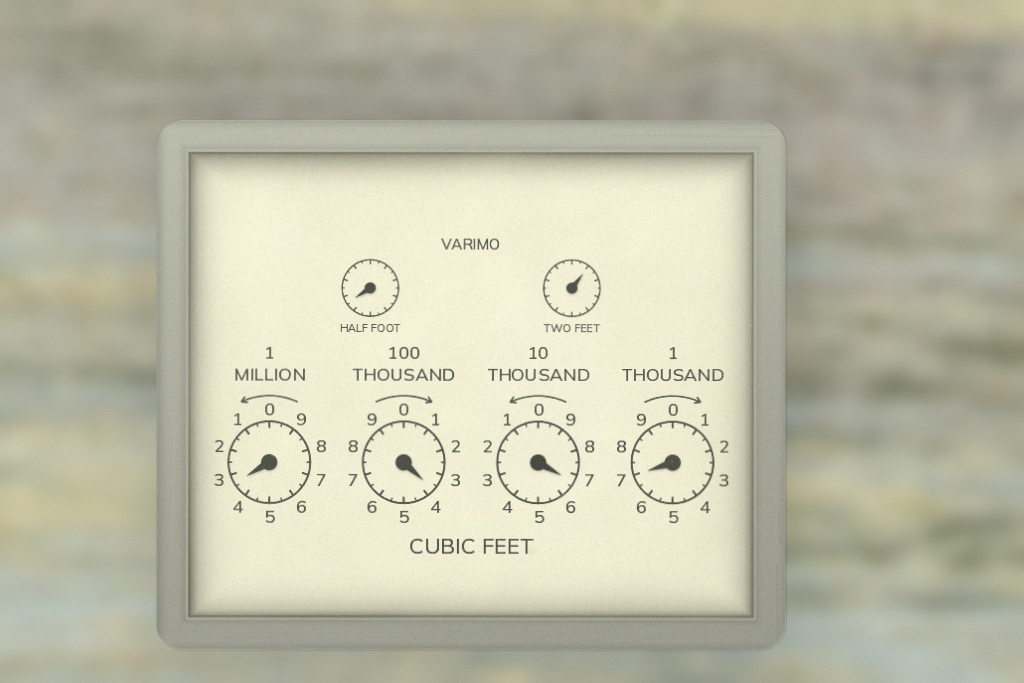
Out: {"value": 336700, "unit": "ft³"}
